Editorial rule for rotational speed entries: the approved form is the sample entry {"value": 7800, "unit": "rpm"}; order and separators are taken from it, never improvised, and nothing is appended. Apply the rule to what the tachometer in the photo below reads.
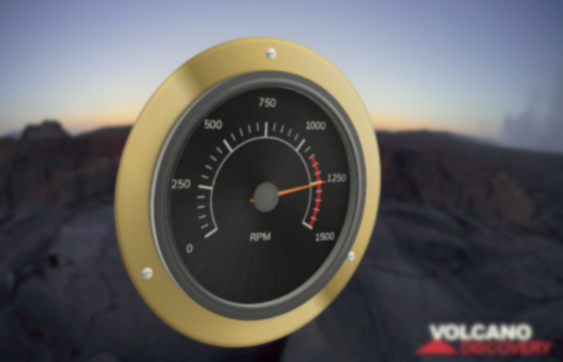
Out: {"value": 1250, "unit": "rpm"}
